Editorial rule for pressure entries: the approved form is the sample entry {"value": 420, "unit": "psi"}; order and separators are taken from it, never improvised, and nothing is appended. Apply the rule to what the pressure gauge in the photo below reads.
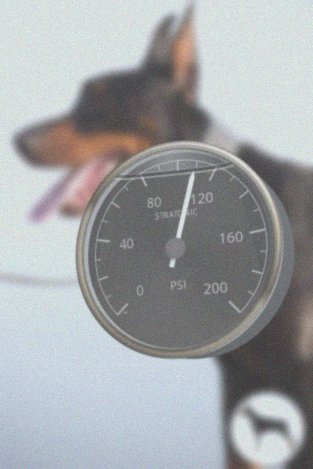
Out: {"value": 110, "unit": "psi"}
